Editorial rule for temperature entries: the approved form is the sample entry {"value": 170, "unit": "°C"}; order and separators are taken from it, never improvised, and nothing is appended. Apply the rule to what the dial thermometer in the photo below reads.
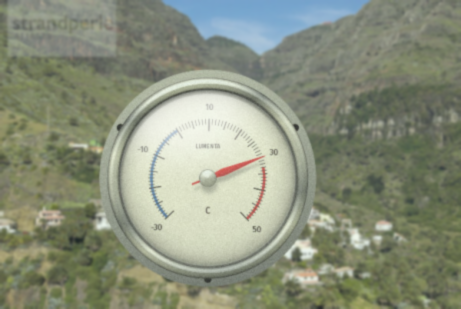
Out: {"value": 30, "unit": "°C"}
